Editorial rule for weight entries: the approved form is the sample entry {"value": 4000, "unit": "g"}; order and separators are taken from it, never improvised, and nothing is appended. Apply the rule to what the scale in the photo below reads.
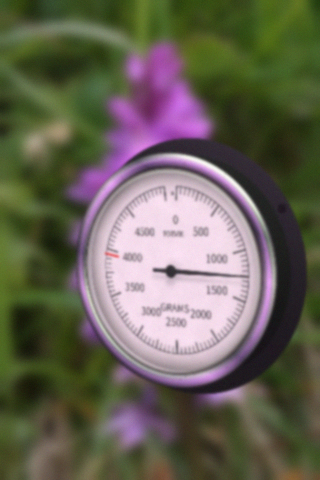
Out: {"value": 1250, "unit": "g"}
